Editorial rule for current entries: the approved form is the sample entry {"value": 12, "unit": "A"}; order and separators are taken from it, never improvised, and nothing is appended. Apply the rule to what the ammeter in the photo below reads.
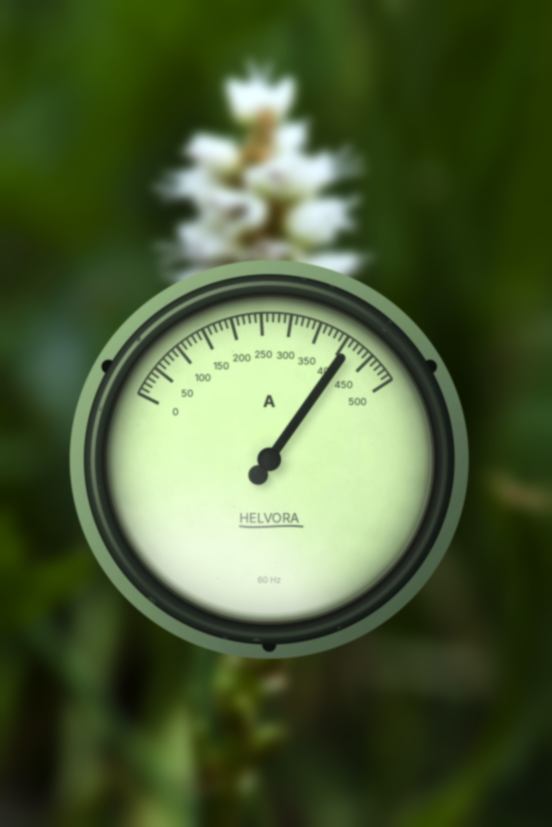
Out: {"value": 410, "unit": "A"}
